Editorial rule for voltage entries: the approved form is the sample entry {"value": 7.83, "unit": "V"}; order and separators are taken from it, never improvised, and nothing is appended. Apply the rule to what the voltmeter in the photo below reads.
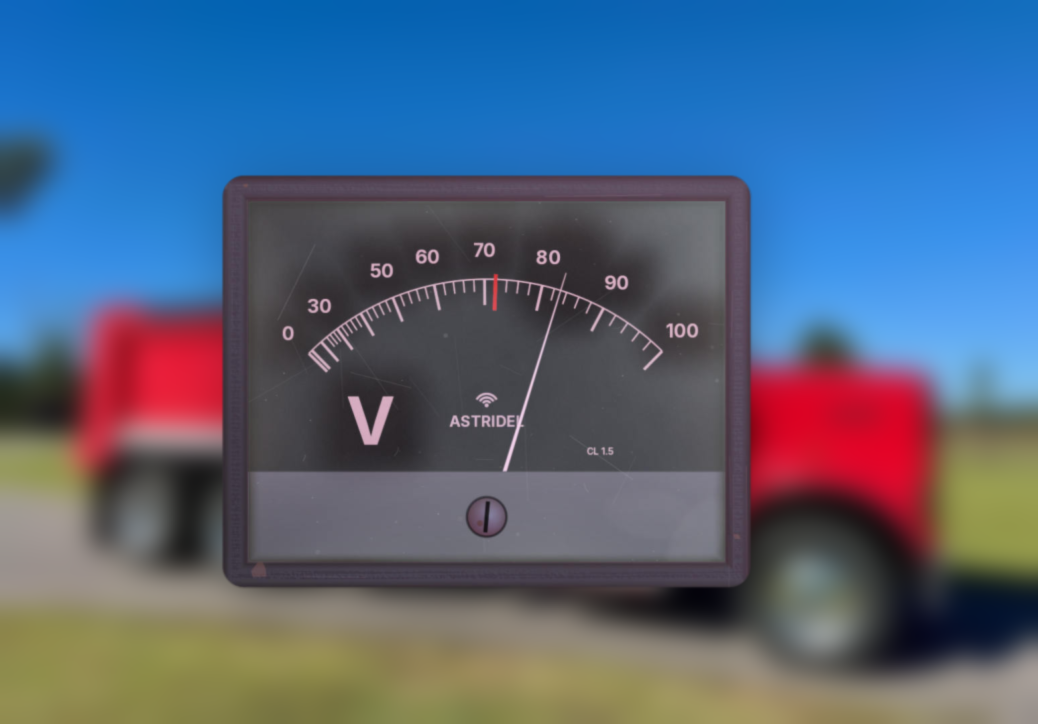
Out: {"value": 83, "unit": "V"}
